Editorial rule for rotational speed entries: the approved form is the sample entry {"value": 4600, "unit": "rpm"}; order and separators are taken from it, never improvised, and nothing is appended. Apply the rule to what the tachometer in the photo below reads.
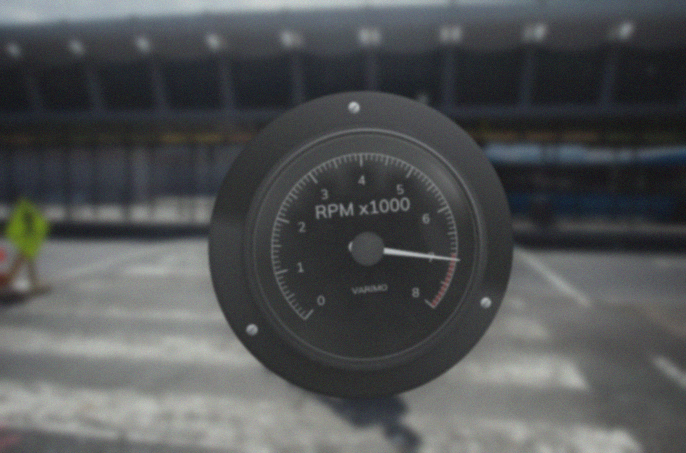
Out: {"value": 7000, "unit": "rpm"}
